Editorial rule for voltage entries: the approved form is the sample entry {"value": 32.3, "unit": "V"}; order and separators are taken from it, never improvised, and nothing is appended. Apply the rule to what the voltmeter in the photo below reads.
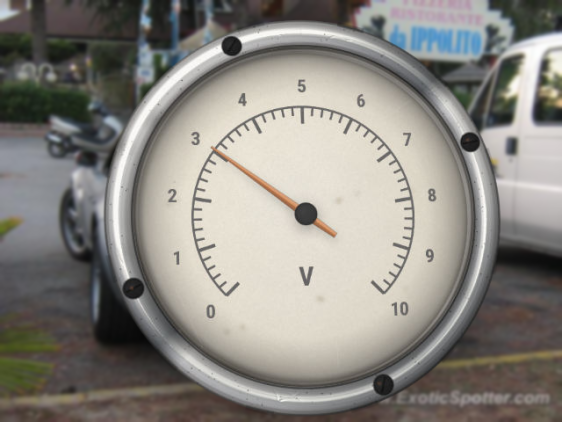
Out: {"value": 3, "unit": "V"}
